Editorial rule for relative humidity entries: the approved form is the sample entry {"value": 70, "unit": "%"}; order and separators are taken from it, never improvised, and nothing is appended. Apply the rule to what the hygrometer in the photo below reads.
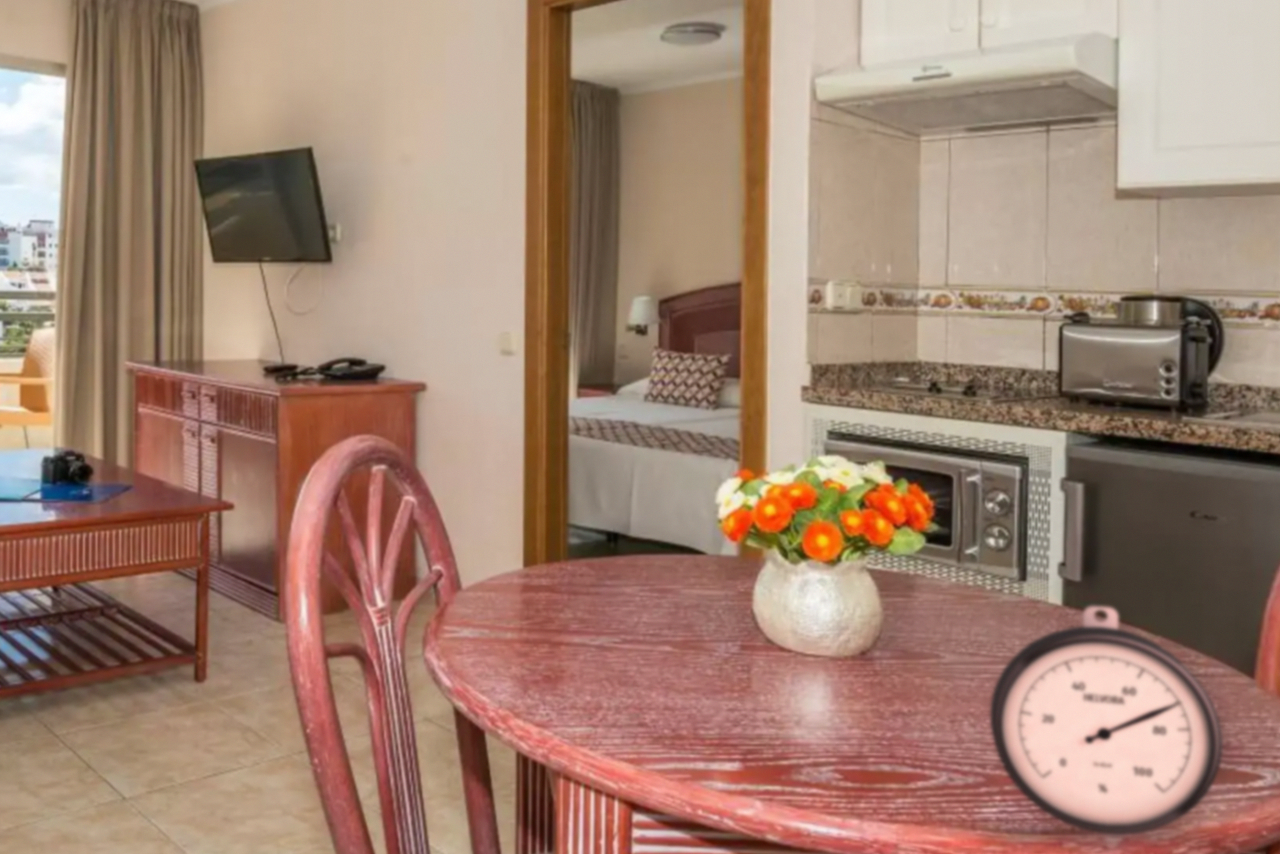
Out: {"value": 72, "unit": "%"}
